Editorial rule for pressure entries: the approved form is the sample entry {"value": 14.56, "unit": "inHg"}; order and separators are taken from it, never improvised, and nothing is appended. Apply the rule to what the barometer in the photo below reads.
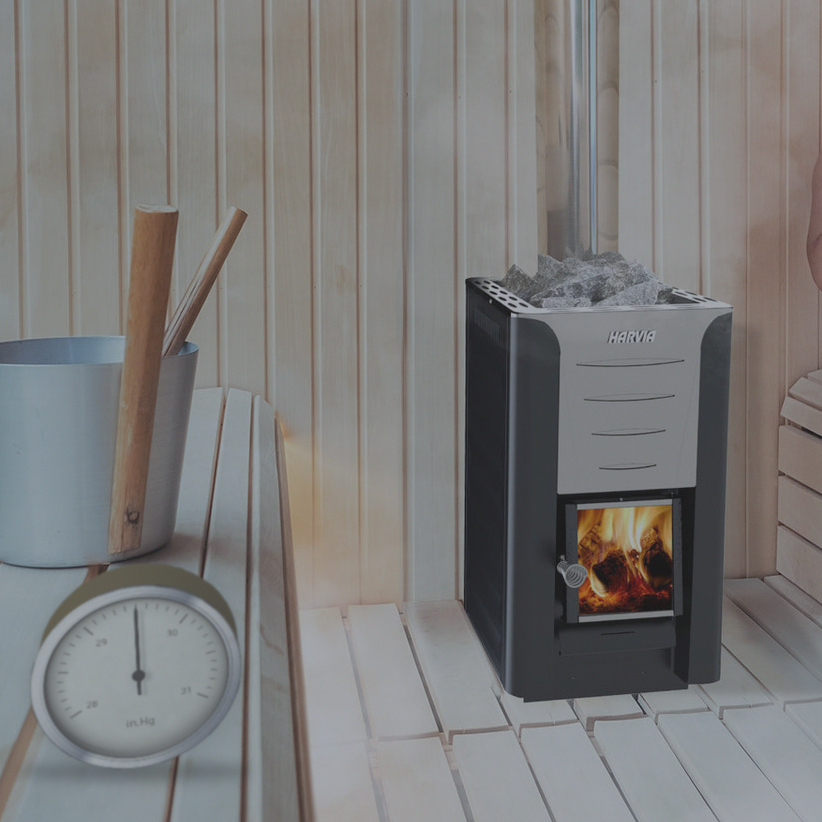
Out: {"value": 29.5, "unit": "inHg"}
